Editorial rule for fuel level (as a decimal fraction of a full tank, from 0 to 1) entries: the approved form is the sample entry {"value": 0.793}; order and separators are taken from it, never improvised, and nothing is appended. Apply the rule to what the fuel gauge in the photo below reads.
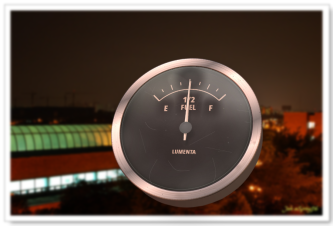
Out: {"value": 0.5}
